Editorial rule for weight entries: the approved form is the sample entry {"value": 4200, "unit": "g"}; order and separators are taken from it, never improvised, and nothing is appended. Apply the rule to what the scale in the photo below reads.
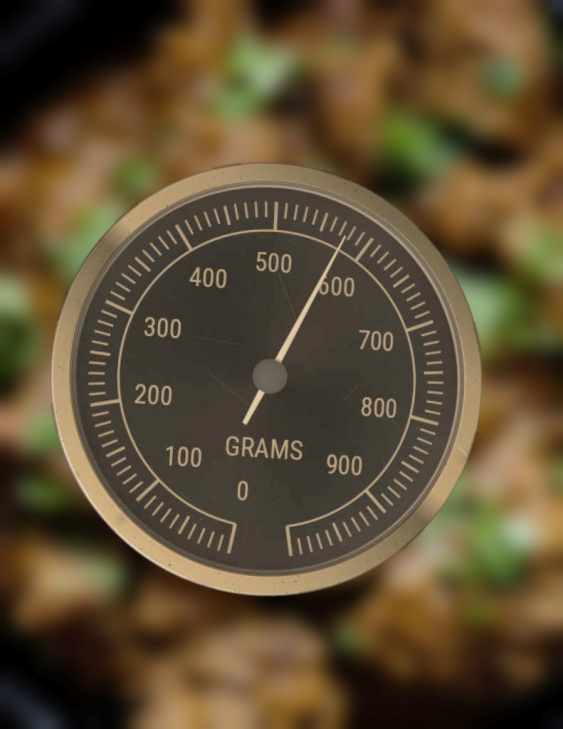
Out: {"value": 575, "unit": "g"}
